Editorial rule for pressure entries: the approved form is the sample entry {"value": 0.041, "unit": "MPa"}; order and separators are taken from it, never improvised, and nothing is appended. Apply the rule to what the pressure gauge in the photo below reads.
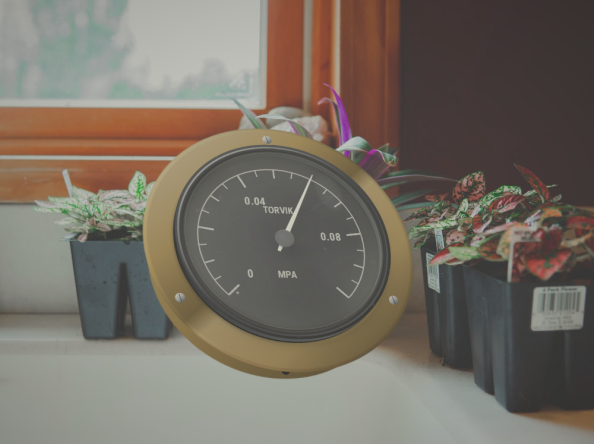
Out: {"value": 0.06, "unit": "MPa"}
